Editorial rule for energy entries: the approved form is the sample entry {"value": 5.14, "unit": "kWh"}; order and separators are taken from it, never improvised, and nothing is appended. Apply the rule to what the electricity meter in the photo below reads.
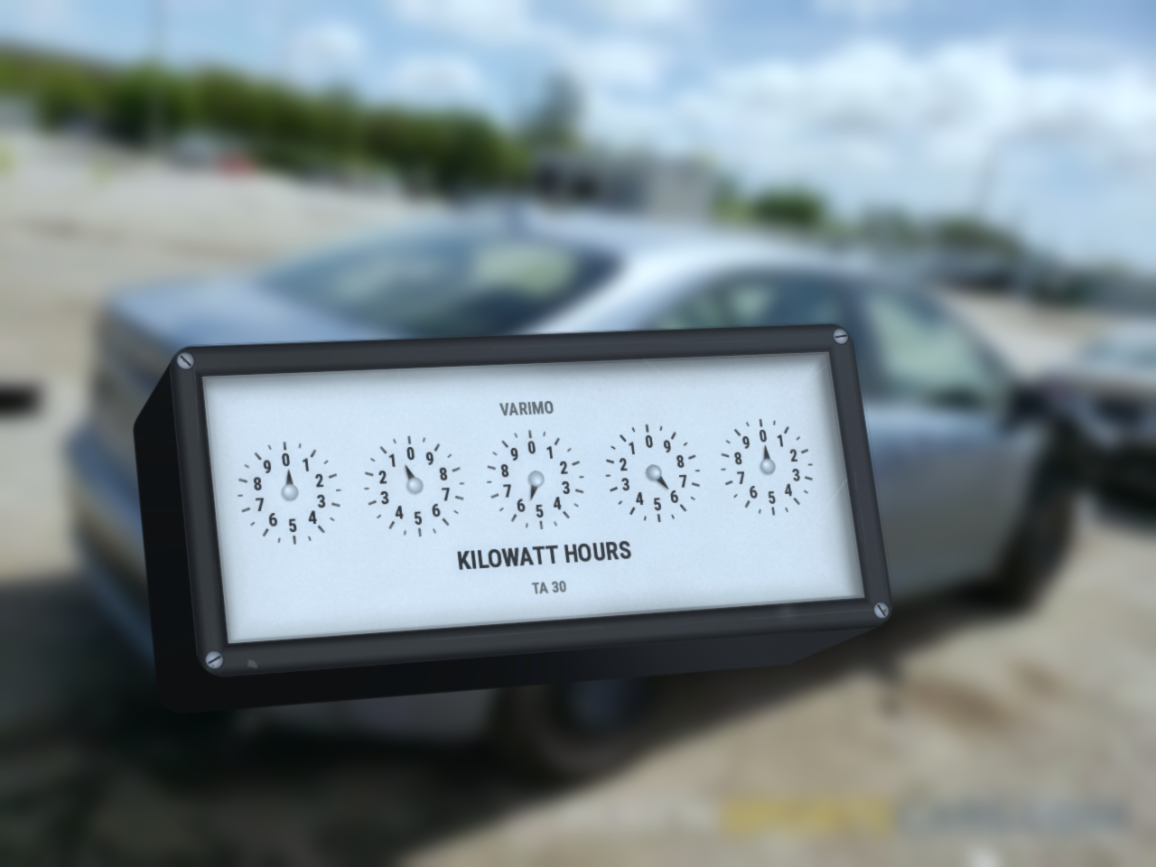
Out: {"value": 560, "unit": "kWh"}
